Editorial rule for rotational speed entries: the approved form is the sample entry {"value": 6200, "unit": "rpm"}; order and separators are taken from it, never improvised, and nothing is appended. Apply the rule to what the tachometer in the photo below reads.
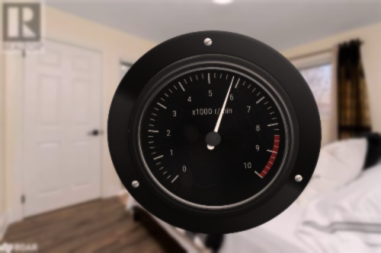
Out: {"value": 5800, "unit": "rpm"}
